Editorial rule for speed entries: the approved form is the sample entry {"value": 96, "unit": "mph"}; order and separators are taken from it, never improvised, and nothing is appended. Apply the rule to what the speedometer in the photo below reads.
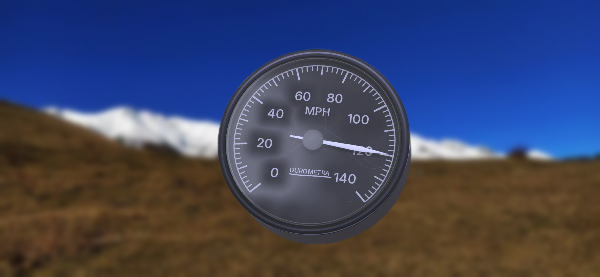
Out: {"value": 120, "unit": "mph"}
